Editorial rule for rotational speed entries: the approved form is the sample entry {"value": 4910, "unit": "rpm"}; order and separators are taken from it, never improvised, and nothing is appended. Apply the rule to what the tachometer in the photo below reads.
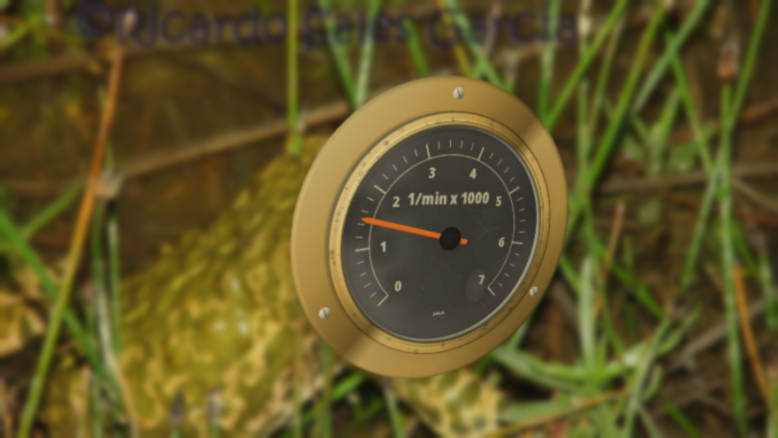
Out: {"value": 1500, "unit": "rpm"}
